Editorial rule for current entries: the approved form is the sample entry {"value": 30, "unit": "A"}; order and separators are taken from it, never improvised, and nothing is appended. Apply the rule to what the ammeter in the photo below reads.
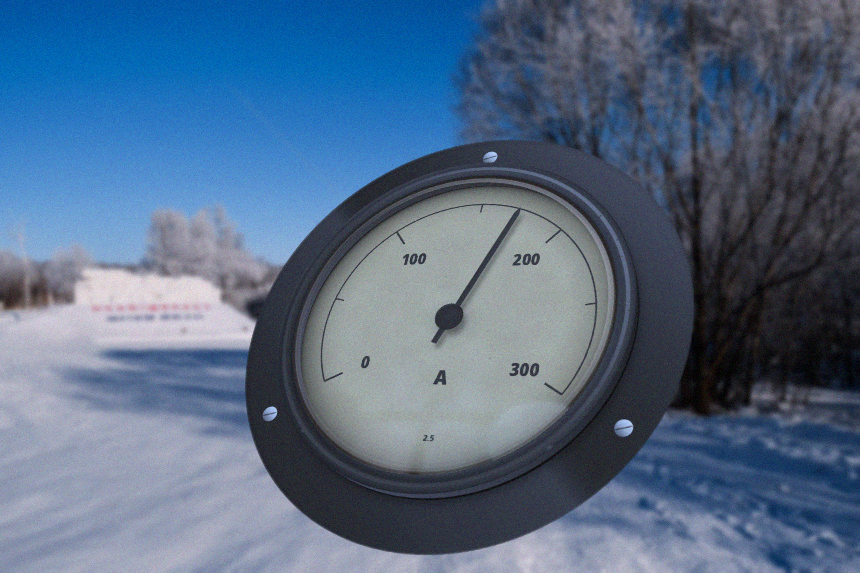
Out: {"value": 175, "unit": "A"}
